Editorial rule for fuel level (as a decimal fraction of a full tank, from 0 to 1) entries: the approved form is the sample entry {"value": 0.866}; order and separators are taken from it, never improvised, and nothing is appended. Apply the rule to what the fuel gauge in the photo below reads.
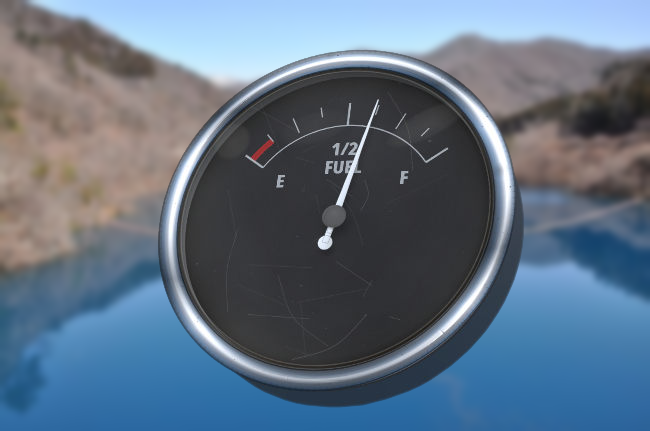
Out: {"value": 0.625}
